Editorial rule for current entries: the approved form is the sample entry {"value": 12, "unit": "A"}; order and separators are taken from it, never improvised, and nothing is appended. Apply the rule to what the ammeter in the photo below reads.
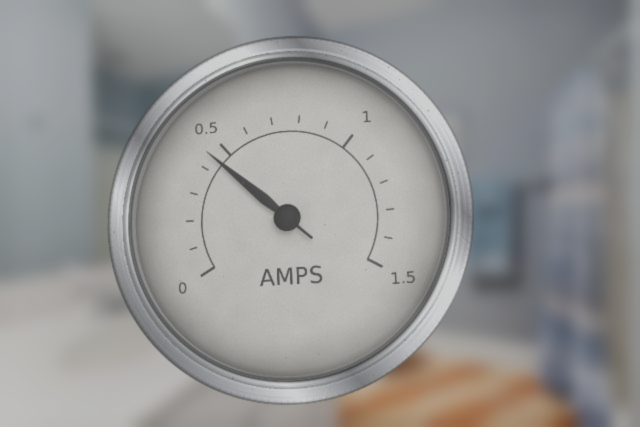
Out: {"value": 0.45, "unit": "A"}
